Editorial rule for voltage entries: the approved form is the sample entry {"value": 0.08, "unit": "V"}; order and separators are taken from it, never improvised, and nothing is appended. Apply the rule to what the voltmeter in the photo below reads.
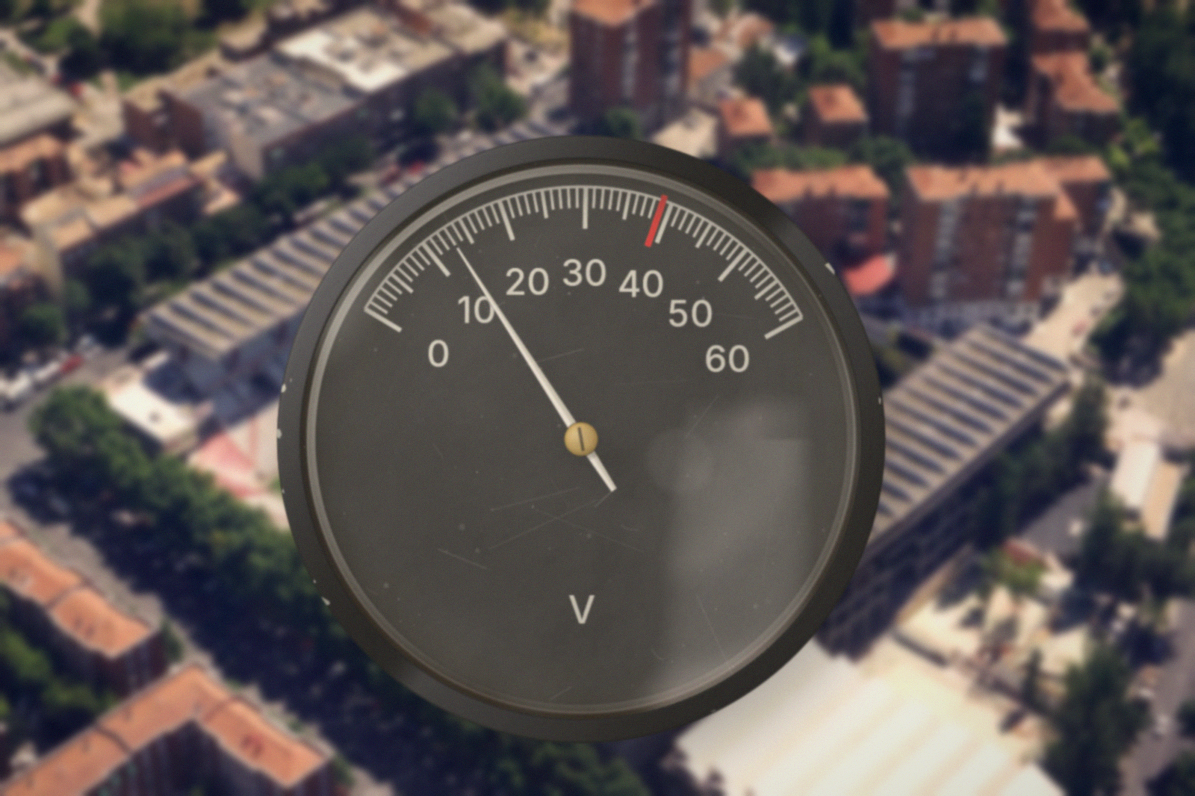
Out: {"value": 13, "unit": "V"}
